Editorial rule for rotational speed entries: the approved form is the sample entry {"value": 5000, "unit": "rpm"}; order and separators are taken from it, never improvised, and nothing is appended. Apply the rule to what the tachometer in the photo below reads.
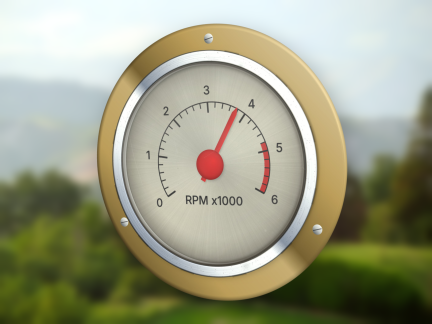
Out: {"value": 3800, "unit": "rpm"}
